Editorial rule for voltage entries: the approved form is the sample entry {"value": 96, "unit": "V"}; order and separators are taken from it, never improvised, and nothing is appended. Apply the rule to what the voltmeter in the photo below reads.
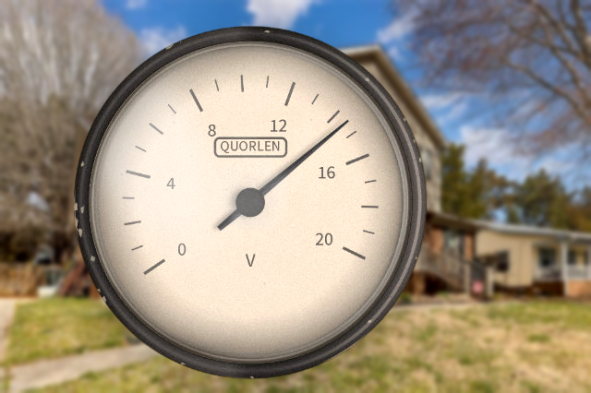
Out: {"value": 14.5, "unit": "V"}
